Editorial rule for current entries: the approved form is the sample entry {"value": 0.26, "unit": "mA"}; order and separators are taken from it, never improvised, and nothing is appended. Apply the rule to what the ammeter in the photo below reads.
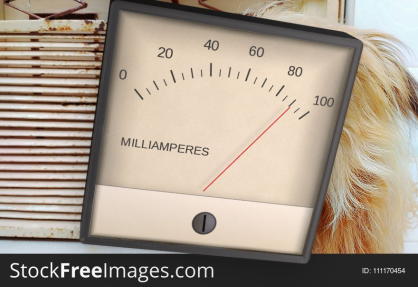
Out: {"value": 90, "unit": "mA"}
